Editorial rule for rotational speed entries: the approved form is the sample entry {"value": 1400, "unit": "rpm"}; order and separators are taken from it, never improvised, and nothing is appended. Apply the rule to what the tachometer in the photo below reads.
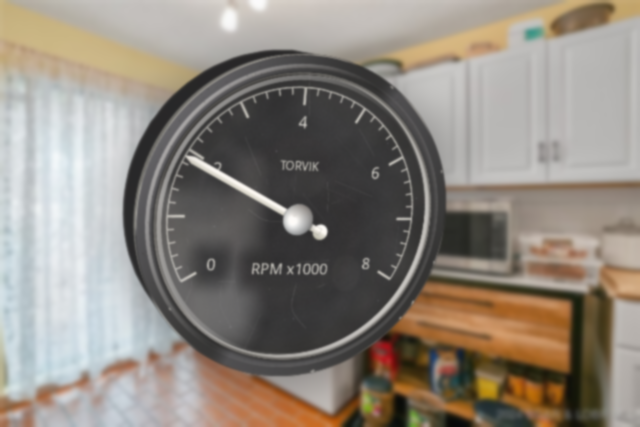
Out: {"value": 1900, "unit": "rpm"}
